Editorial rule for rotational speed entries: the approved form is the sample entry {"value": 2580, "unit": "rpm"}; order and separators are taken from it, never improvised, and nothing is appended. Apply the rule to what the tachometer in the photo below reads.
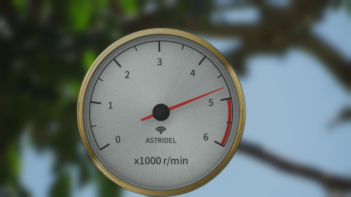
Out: {"value": 4750, "unit": "rpm"}
